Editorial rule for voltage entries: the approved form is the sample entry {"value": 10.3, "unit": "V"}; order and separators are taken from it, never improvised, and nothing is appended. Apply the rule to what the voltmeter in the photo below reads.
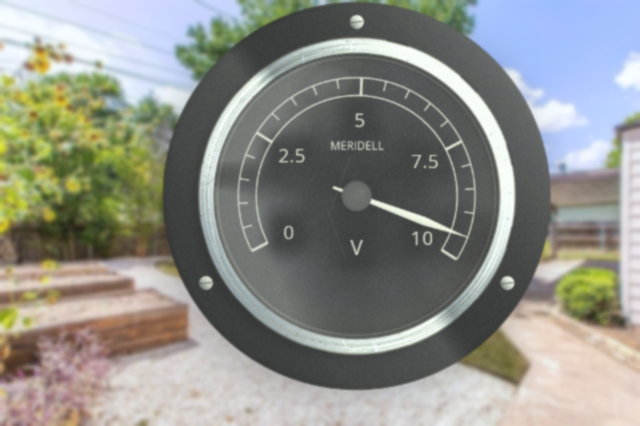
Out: {"value": 9.5, "unit": "V"}
